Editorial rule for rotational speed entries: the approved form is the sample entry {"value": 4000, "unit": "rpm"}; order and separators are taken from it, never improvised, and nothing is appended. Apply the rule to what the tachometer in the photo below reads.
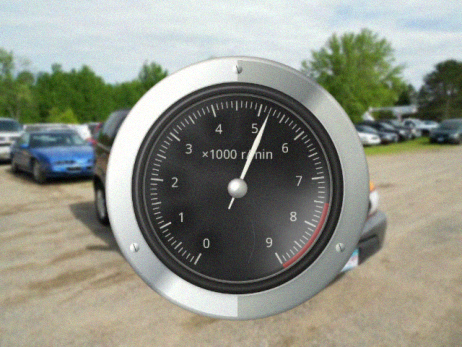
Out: {"value": 5200, "unit": "rpm"}
